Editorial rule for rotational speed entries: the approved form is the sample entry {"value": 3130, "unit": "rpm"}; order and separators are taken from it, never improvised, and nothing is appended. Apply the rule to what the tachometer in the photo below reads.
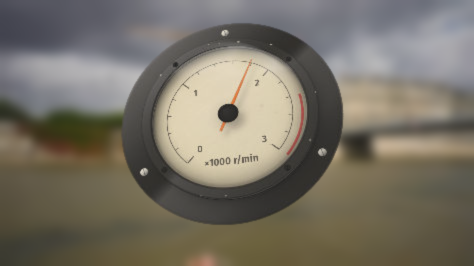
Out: {"value": 1800, "unit": "rpm"}
